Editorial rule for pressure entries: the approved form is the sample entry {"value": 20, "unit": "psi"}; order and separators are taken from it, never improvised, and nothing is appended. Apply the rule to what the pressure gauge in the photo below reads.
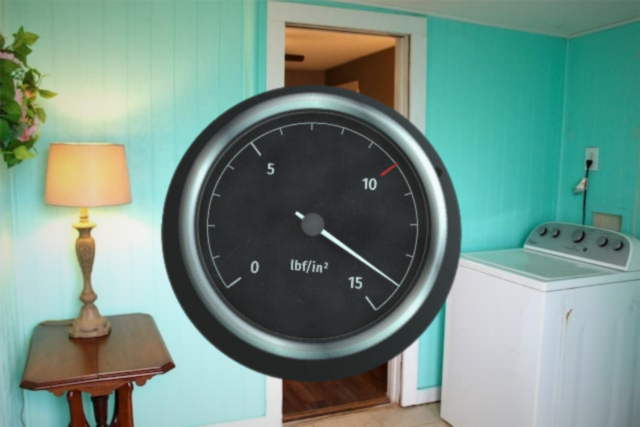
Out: {"value": 14, "unit": "psi"}
